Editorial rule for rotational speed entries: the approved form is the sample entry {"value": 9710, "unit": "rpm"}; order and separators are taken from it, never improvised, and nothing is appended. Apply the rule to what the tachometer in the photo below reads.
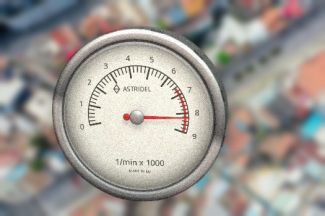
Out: {"value": 8200, "unit": "rpm"}
